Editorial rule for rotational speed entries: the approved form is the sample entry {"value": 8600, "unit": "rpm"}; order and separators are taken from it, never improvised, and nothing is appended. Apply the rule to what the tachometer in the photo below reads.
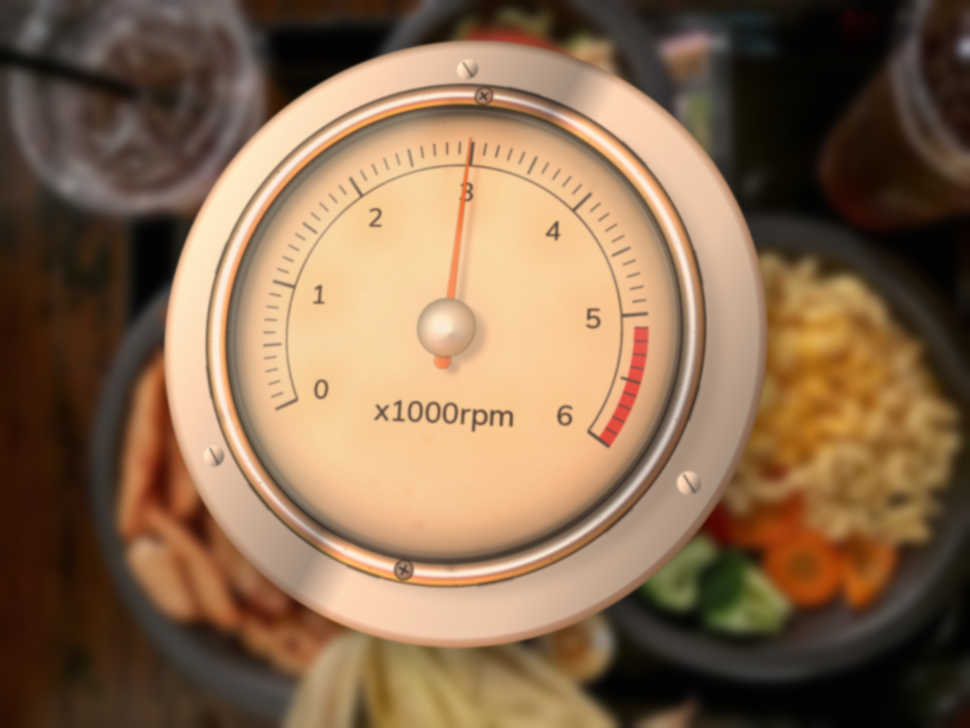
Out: {"value": 3000, "unit": "rpm"}
